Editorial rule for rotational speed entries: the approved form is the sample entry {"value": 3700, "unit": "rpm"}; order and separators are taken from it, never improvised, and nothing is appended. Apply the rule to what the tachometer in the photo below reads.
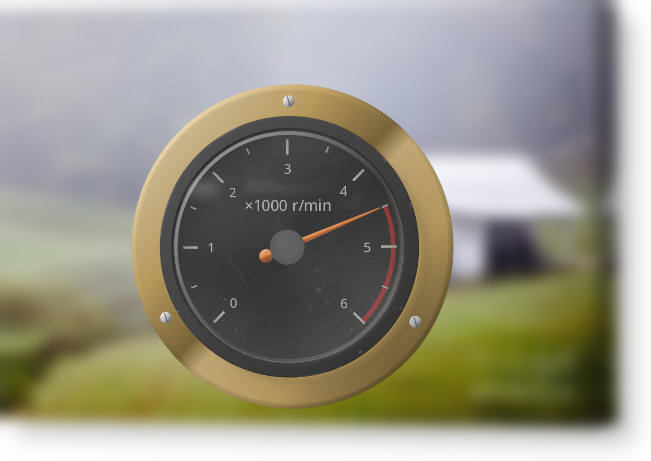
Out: {"value": 4500, "unit": "rpm"}
